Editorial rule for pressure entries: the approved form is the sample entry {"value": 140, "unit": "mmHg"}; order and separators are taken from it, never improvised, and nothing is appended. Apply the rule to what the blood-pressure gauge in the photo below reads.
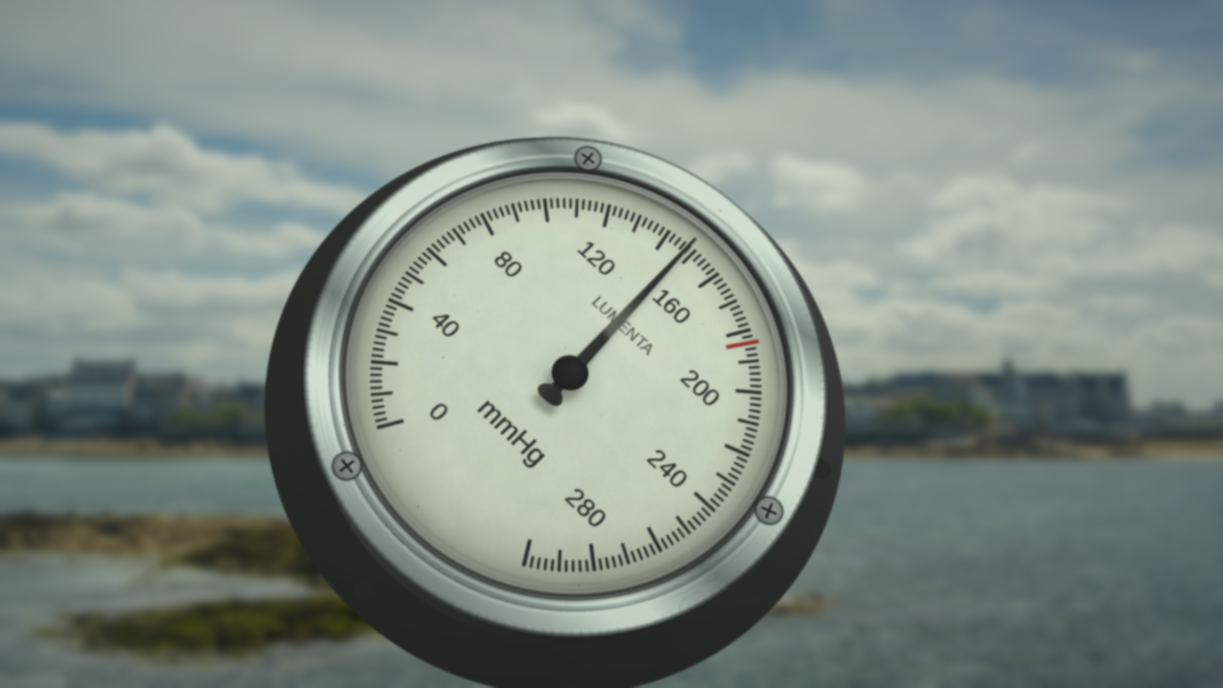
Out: {"value": 148, "unit": "mmHg"}
